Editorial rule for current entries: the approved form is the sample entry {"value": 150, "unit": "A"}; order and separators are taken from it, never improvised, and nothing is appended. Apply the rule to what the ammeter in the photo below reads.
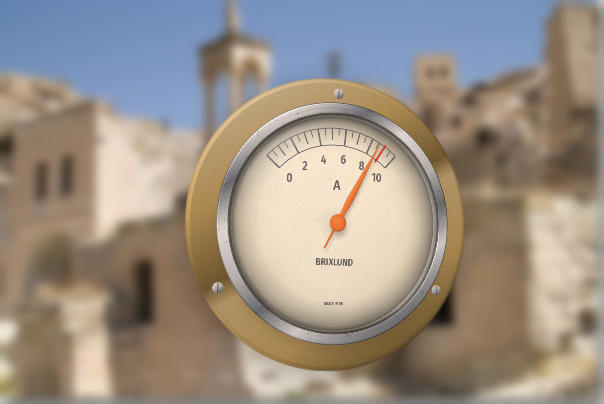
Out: {"value": 8.5, "unit": "A"}
